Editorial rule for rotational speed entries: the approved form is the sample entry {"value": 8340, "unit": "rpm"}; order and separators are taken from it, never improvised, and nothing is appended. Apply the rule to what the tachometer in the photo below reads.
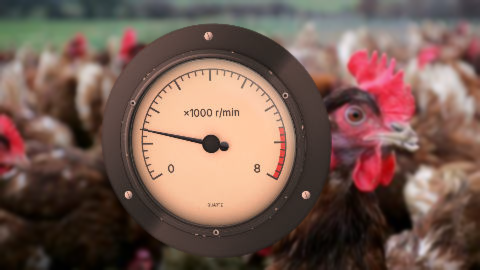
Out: {"value": 1400, "unit": "rpm"}
